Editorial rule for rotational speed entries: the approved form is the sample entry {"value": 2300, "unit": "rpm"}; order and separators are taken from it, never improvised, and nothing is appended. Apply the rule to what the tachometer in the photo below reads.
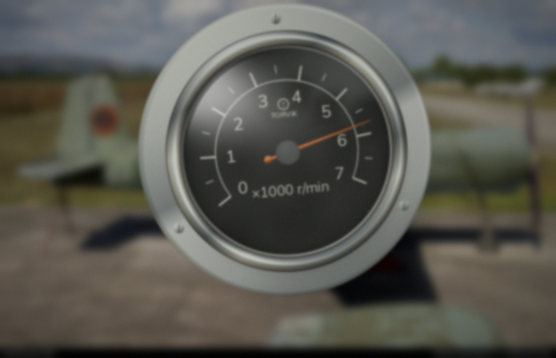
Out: {"value": 5750, "unit": "rpm"}
